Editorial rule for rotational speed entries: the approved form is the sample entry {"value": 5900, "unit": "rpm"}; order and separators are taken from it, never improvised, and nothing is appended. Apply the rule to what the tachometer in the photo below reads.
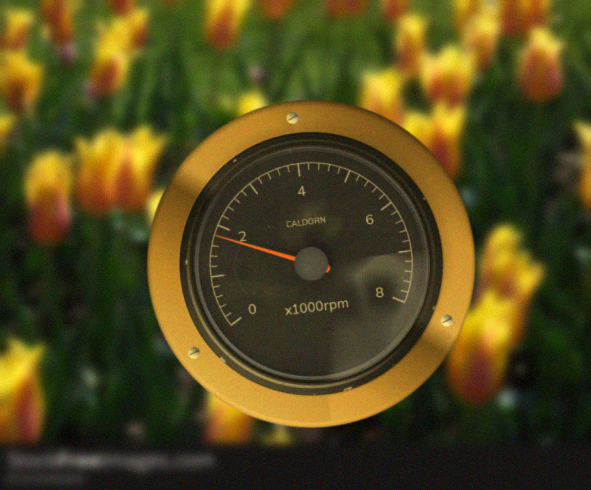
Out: {"value": 1800, "unit": "rpm"}
